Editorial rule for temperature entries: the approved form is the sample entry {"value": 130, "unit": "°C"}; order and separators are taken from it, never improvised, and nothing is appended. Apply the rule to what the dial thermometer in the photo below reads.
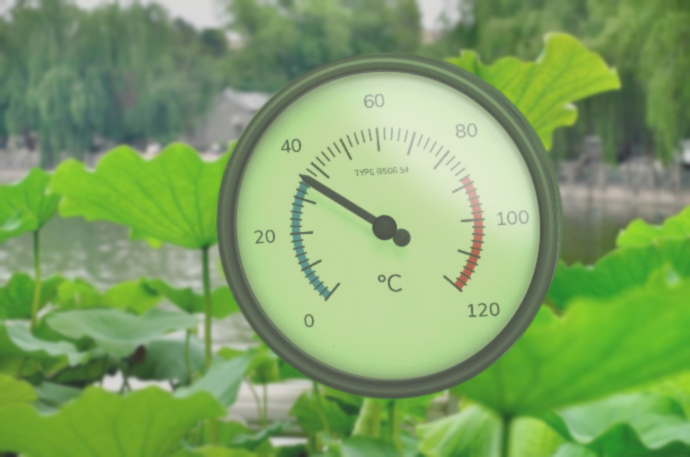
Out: {"value": 36, "unit": "°C"}
